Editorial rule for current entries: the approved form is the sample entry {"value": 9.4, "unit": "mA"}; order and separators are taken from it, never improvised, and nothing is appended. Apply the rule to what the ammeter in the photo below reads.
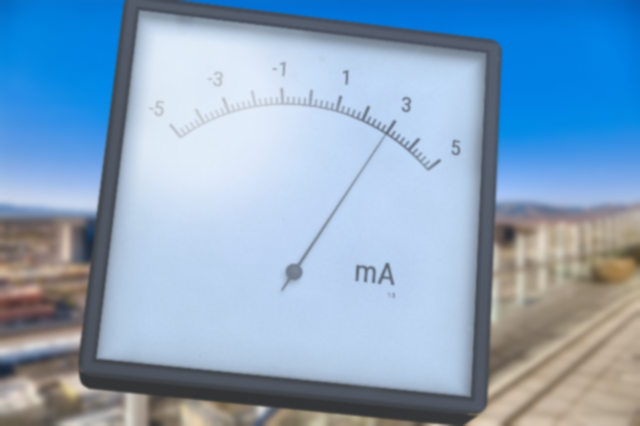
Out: {"value": 3, "unit": "mA"}
